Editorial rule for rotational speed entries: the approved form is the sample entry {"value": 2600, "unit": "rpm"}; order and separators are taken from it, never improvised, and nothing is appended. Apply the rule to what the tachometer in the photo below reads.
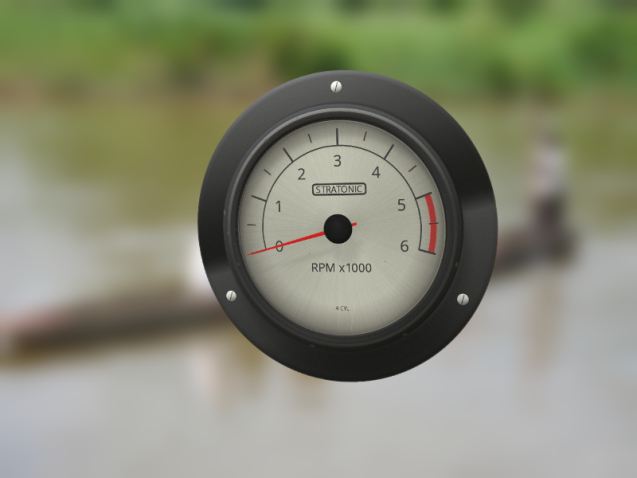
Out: {"value": 0, "unit": "rpm"}
